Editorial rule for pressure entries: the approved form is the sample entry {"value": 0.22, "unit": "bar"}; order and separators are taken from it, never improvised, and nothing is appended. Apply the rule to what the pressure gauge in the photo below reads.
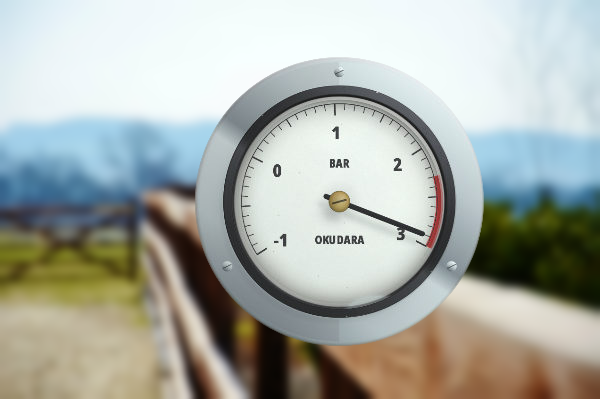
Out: {"value": 2.9, "unit": "bar"}
